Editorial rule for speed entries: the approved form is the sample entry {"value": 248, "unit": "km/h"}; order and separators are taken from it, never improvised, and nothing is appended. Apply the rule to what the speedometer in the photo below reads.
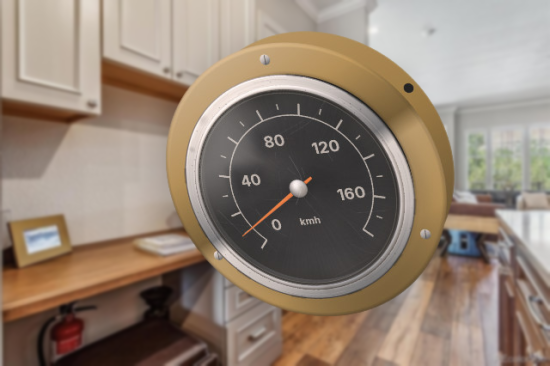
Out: {"value": 10, "unit": "km/h"}
